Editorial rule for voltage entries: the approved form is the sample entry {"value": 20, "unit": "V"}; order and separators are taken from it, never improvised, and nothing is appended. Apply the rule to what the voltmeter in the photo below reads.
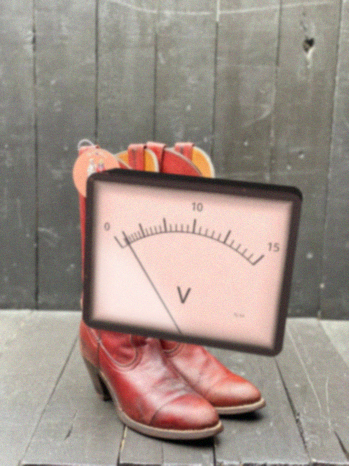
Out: {"value": 2.5, "unit": "V"}
